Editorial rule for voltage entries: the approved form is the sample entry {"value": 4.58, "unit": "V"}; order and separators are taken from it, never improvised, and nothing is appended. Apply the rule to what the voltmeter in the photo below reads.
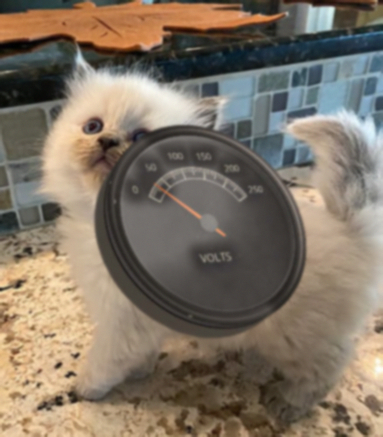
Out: {"value": 25, "unit": "V"}
